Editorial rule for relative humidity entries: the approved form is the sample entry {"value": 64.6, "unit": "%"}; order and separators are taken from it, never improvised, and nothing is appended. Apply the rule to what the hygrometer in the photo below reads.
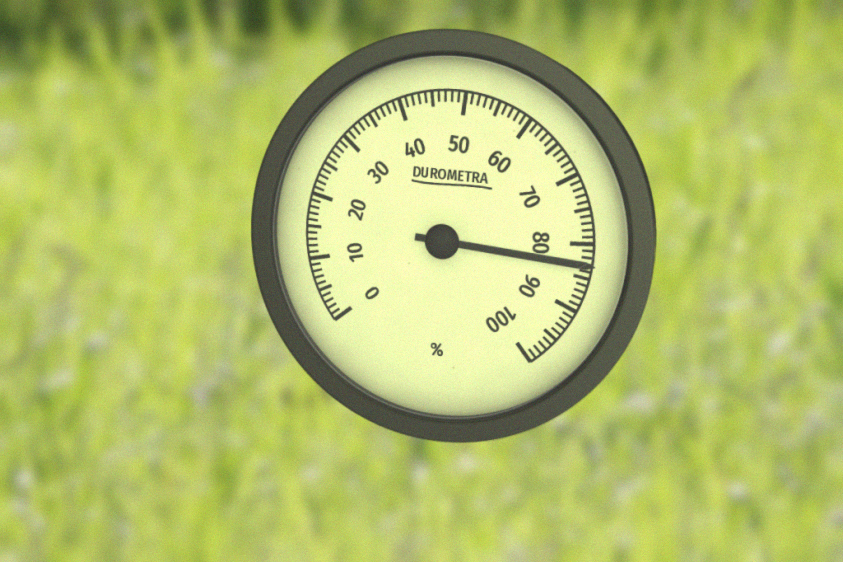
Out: {"value": 83, "unit": "%"}
